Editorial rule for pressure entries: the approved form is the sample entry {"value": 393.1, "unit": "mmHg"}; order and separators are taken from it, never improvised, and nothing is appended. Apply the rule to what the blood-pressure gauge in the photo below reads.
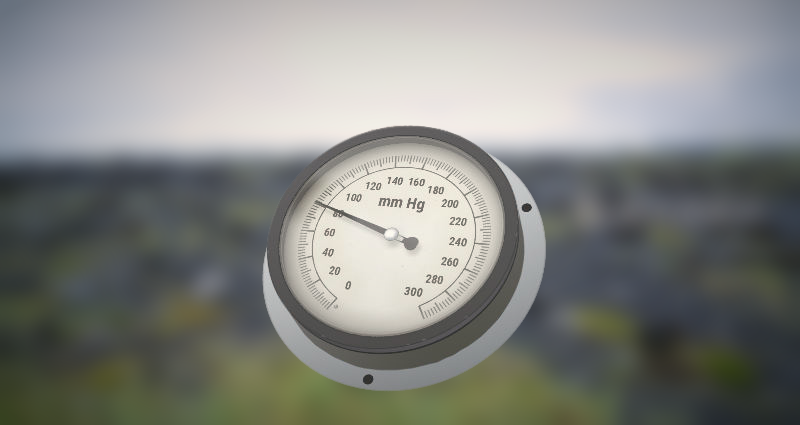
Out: {"value": 80, "unit": "mmHg"}
